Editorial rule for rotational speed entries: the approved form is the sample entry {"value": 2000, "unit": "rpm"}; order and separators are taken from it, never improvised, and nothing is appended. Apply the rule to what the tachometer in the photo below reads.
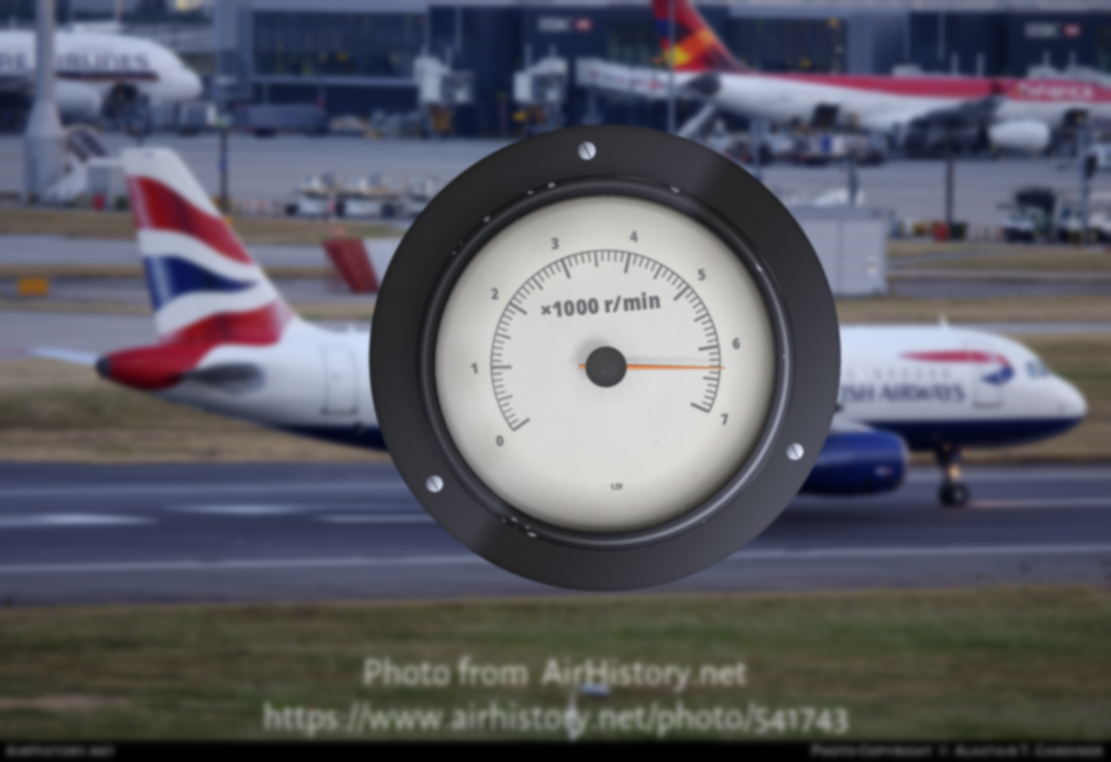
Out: {"value": 6300, "unit": "rpm"}
